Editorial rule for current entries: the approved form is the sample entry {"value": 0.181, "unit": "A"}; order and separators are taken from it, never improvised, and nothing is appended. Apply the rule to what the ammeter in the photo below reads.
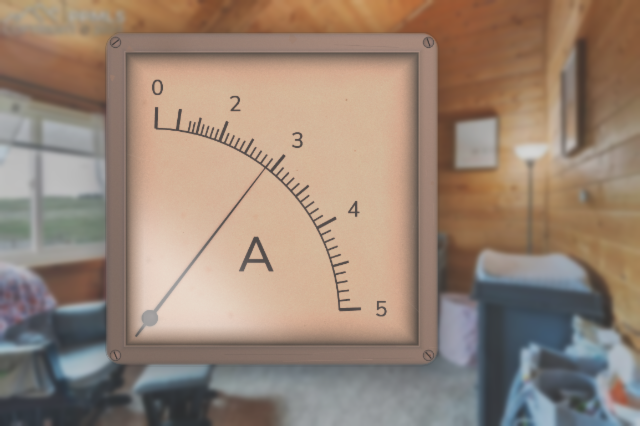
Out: {"value": 2.9, "unit": "A"}
